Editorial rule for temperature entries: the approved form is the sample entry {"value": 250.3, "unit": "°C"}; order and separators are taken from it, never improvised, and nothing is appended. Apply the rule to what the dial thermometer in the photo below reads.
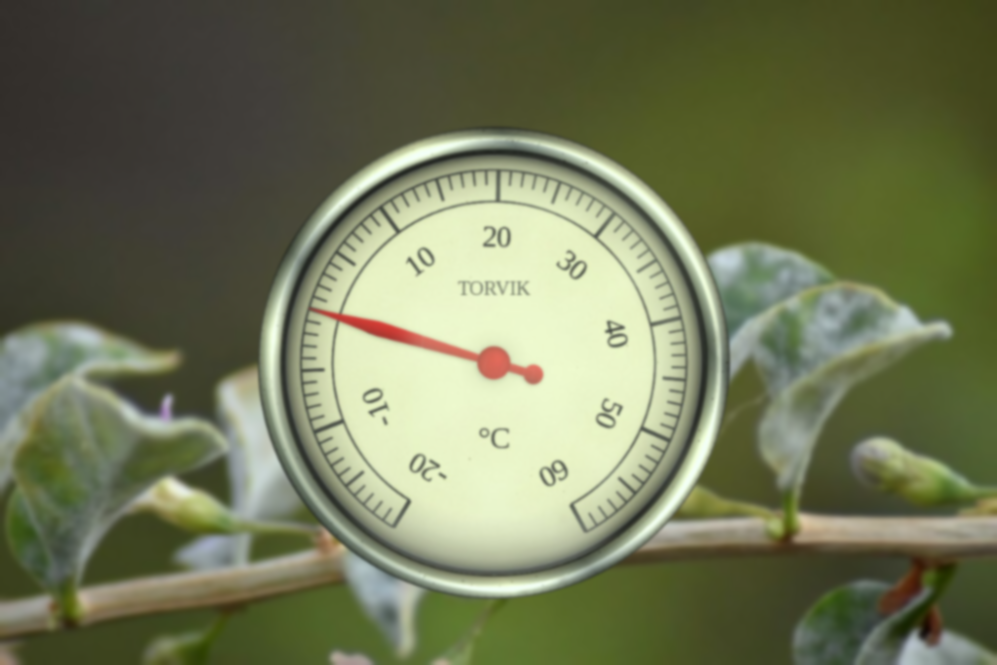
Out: {"value": 0, "unit": "°C"}
